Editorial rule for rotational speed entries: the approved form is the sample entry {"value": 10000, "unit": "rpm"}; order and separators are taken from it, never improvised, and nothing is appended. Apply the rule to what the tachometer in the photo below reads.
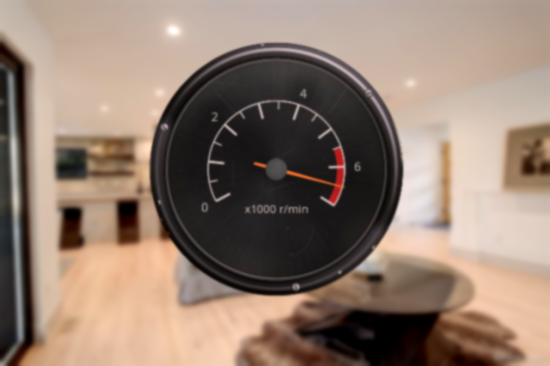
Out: {"value": 6500, "unit": "rpm"}
